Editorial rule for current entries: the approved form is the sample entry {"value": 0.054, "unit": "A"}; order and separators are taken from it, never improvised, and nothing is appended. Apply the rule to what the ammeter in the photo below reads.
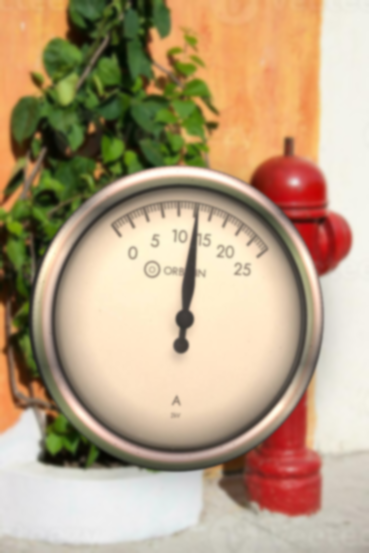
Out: {"value": 12.5, "unit": "A"}
